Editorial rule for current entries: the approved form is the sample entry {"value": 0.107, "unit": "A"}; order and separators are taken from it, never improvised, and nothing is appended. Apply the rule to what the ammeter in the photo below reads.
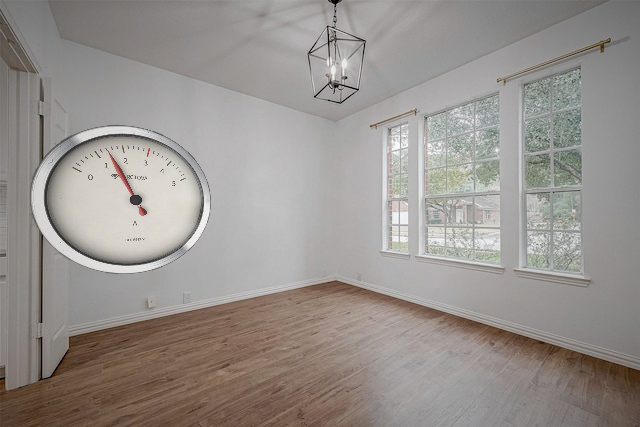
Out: {"value": 1.4, "unit": "A"}
